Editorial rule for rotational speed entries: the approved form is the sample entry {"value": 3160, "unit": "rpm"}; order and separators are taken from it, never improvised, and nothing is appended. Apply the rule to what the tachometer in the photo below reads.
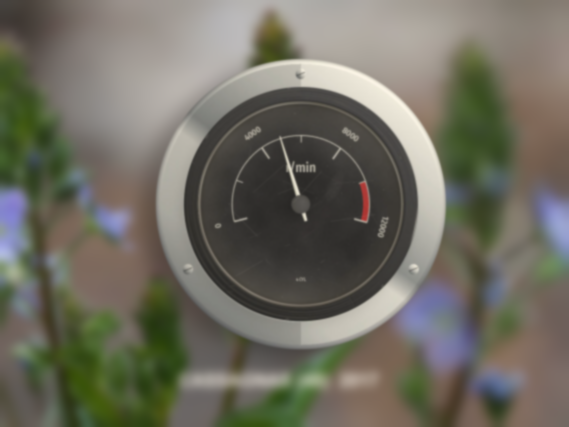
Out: {"value": 5000, "unit": "rpm"}
